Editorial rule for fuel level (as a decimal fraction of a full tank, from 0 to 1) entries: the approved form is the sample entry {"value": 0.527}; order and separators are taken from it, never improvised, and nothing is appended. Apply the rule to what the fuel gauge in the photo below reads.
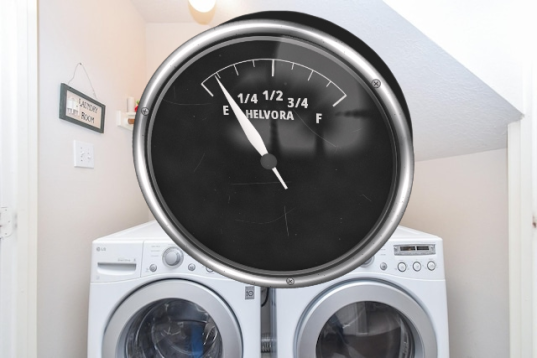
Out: {"value": 0.125}
